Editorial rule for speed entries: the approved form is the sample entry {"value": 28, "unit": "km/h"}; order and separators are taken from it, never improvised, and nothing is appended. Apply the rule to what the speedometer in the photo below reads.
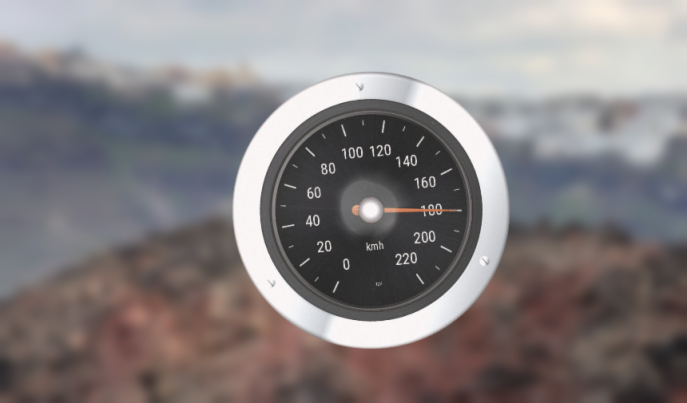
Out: {"value": 180, "unit": "km/h"}
